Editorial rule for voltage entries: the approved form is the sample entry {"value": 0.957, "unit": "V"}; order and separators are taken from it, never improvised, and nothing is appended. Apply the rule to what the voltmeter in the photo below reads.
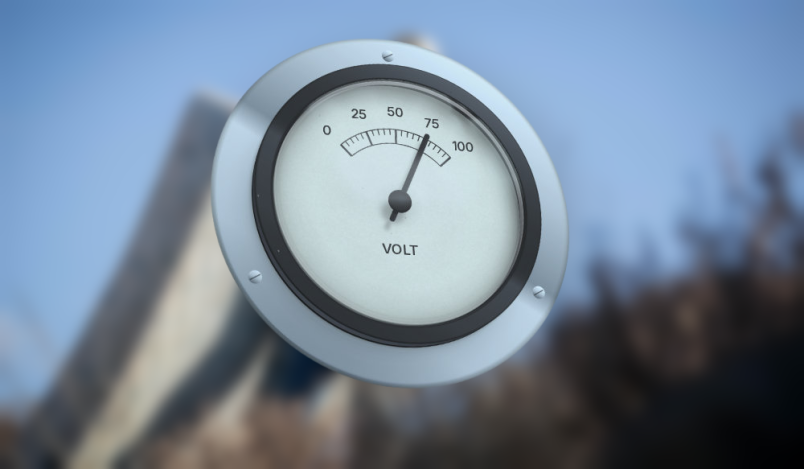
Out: {"value": 75, "unit": "V"}
